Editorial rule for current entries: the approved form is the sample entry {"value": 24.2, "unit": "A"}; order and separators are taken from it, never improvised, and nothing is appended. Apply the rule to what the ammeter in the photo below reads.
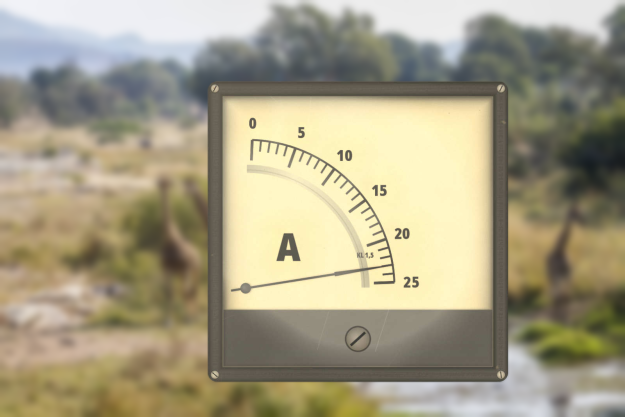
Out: {"value": 23, "unit": "A"}
